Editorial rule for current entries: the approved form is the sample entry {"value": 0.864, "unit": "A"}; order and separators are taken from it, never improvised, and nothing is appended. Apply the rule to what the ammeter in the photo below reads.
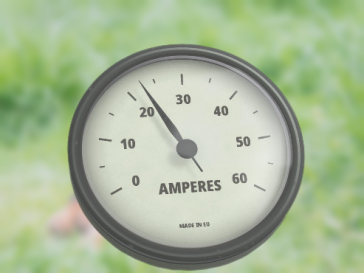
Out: {"value": 22.5, "unit": "A"}
